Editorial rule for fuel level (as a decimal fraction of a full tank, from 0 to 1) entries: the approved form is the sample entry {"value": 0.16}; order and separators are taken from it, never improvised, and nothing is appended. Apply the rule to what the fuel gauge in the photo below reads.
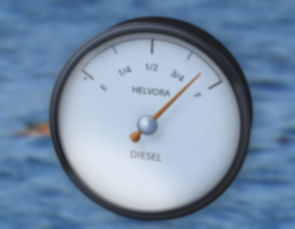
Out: {"value": 0.875}
